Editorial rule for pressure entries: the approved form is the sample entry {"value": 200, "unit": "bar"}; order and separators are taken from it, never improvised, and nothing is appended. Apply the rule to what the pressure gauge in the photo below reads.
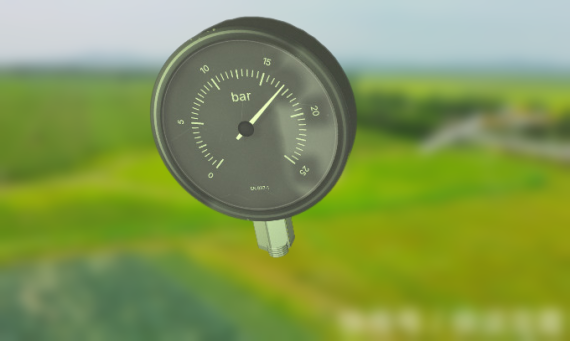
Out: {"value": 17, "unit": "bar"}
